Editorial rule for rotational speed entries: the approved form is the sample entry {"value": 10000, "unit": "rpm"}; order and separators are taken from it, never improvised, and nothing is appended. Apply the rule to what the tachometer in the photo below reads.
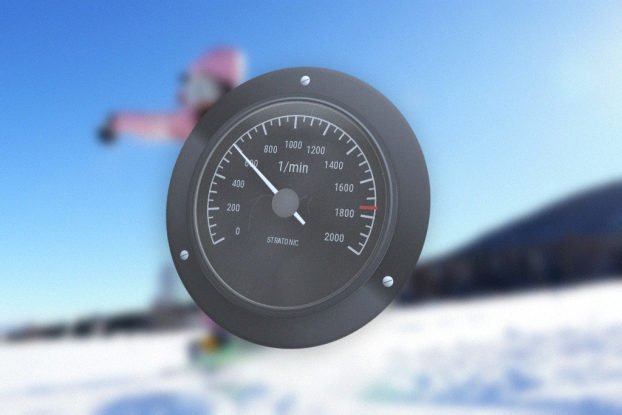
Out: {"value": 600, "unit": "rpm"}
